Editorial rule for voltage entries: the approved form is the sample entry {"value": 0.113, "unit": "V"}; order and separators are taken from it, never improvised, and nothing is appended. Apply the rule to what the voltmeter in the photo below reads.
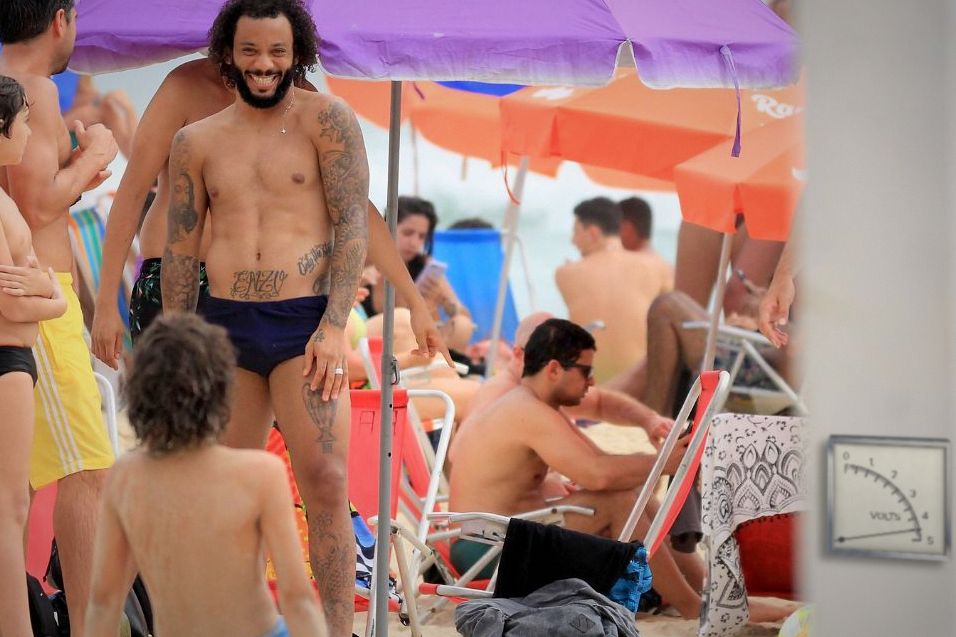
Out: {"value": 4.5, "unit": "V"}
